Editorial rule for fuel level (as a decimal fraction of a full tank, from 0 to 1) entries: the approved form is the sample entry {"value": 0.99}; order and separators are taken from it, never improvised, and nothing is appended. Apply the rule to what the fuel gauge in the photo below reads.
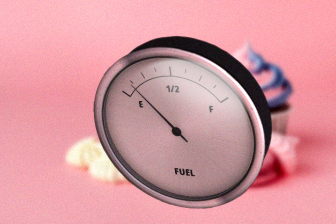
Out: {"value": 0.125}
